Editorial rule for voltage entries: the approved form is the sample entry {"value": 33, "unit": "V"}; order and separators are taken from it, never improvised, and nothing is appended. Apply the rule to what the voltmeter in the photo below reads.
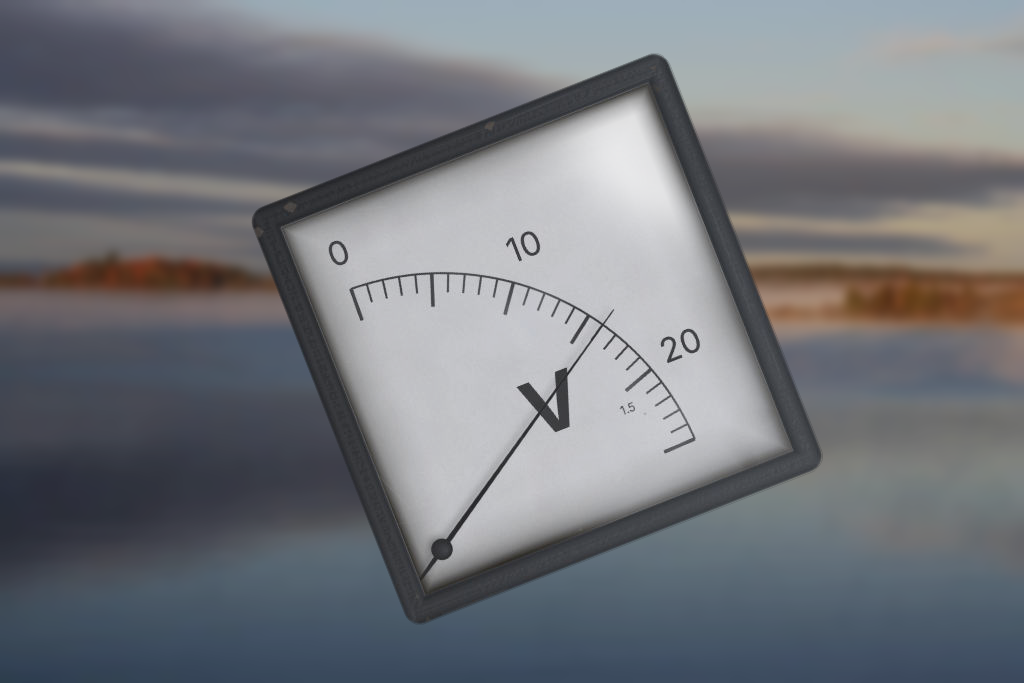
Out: {"value": 16, "unit": "V"}
